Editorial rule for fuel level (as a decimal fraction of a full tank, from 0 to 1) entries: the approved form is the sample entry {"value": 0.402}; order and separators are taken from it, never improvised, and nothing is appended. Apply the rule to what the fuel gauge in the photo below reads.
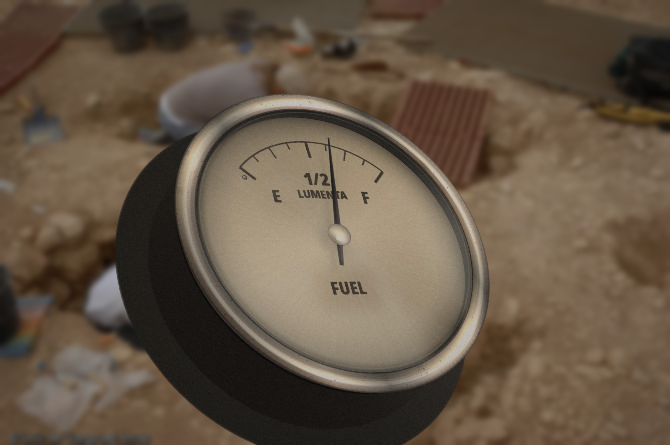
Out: {"value": 0.625}
